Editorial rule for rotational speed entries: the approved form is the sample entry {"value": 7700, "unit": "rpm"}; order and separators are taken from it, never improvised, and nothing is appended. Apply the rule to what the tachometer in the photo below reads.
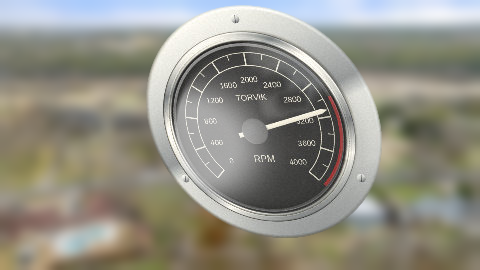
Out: {"value": 3100, "unit": "rpm"}
